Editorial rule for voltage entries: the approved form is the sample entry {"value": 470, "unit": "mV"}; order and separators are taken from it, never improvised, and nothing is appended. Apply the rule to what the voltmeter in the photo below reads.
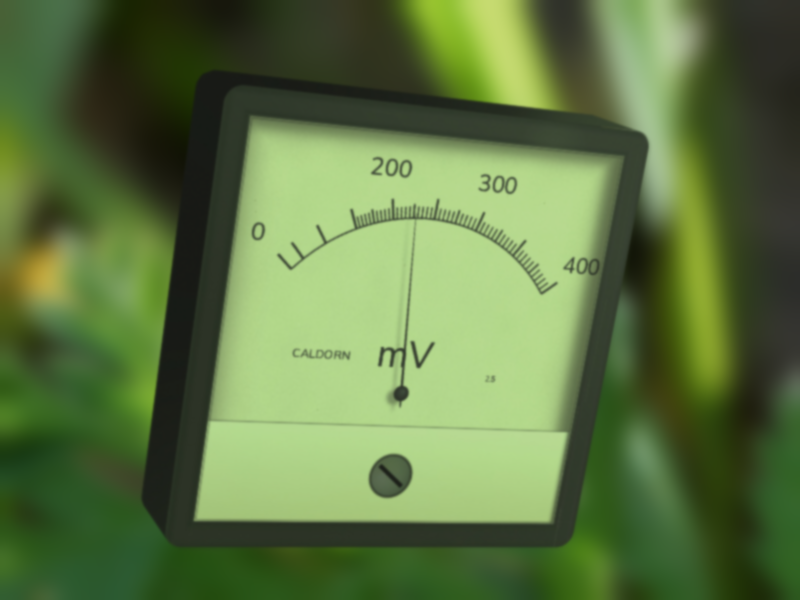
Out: {"value": 225, "unit": "mV"}
